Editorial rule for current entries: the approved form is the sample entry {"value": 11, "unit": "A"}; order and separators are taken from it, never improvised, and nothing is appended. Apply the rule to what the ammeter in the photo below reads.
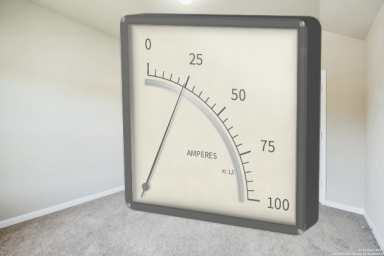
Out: {"value": 25, "unit": "A"}
